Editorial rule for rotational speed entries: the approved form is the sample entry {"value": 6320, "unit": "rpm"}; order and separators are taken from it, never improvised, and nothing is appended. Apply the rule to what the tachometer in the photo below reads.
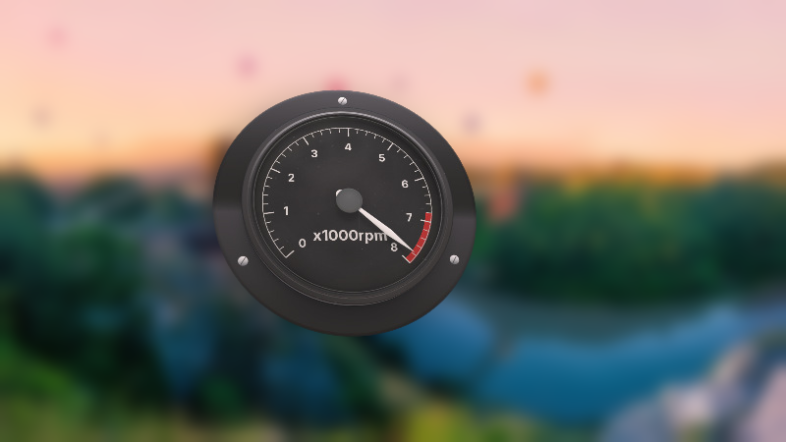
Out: {"value": 7800, "unit": "rpm"}
